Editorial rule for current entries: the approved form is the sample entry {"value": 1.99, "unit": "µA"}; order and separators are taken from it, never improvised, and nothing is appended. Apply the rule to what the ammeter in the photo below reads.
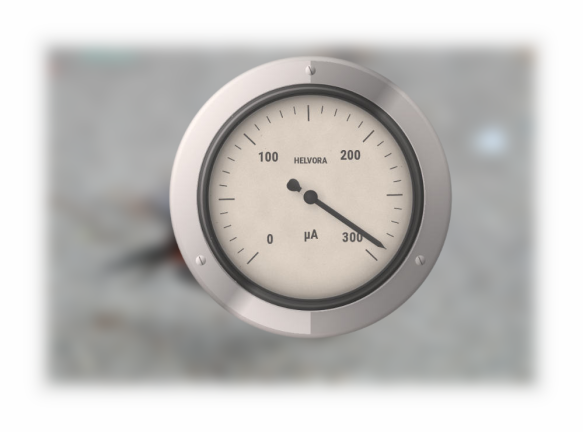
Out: {"value": 290, "unit": "µA"}
